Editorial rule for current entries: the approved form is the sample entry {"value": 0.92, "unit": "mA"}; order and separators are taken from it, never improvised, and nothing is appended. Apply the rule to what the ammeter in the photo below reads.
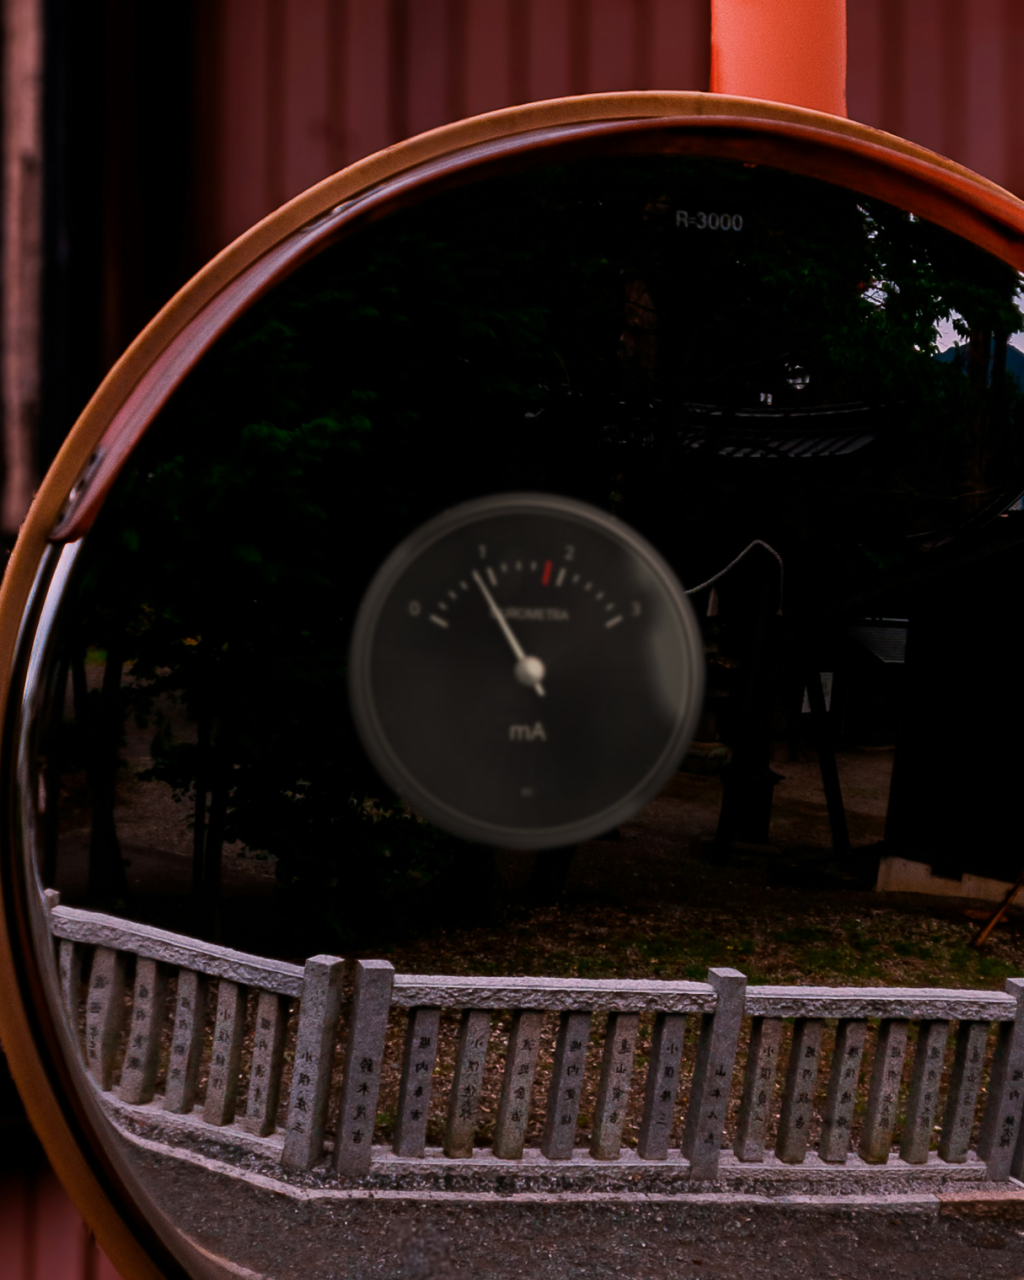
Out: {"value": 0.8, "unit": "mA"}
